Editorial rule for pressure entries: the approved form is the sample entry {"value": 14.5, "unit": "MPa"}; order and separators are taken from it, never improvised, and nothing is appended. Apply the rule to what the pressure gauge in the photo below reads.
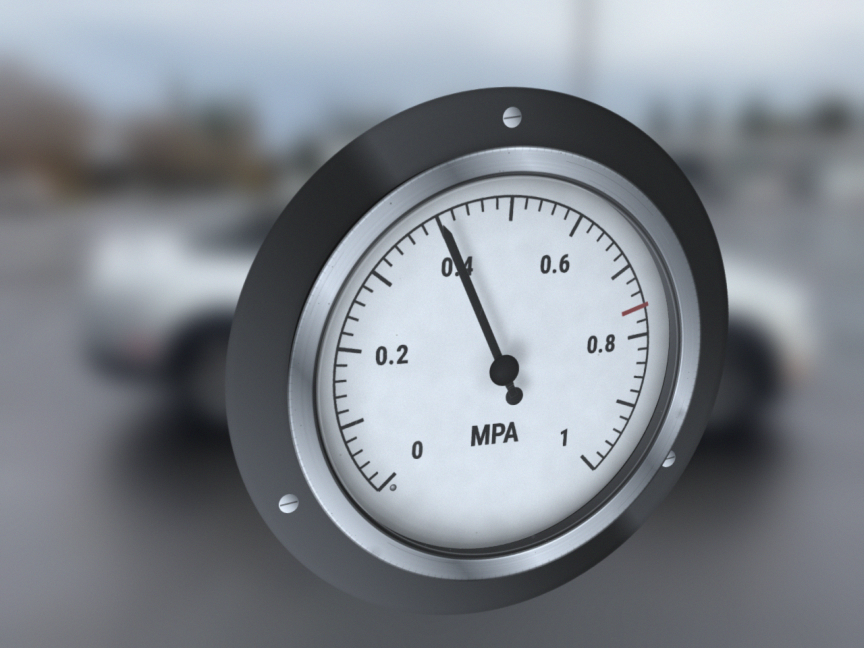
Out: {"value": 0.4, "unit": "MPa"}
